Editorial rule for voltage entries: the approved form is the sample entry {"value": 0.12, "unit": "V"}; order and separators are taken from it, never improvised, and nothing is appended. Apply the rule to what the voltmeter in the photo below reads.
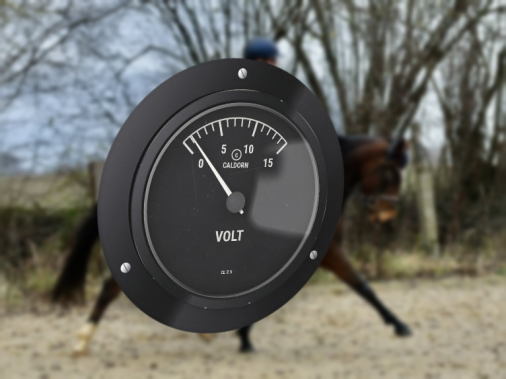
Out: {"value": 1, "unit": "V"}
